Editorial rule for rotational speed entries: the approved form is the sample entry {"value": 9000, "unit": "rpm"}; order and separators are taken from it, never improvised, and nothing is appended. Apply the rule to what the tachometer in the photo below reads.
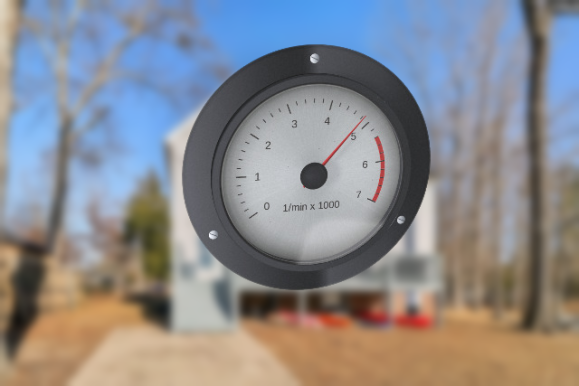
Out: {"value": 4800, "unit": "rpm"}
